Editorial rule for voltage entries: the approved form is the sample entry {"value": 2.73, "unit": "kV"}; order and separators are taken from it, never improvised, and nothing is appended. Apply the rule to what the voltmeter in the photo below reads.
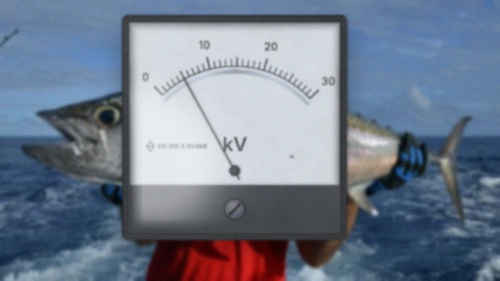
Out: {"value": 5, "unit": "kV"}
